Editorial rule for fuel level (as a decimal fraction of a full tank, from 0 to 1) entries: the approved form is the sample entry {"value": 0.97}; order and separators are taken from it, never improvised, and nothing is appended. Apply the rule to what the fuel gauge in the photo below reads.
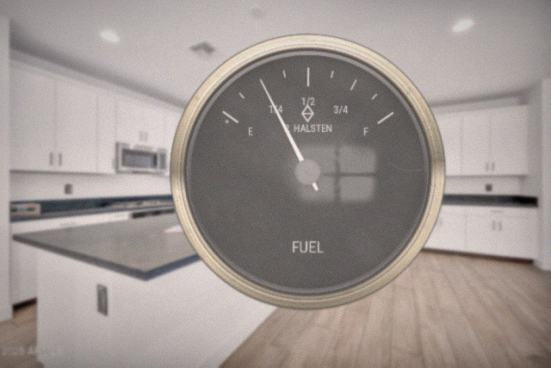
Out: {"value": 0.25}
